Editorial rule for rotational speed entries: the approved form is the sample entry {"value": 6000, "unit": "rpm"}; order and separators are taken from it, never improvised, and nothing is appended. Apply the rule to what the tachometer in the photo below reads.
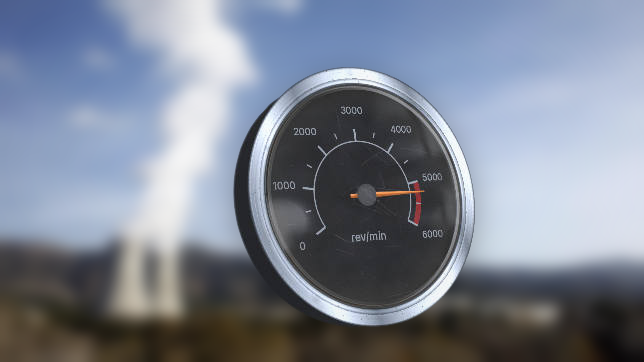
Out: {"value": 5250, "unit": "rpm"}
